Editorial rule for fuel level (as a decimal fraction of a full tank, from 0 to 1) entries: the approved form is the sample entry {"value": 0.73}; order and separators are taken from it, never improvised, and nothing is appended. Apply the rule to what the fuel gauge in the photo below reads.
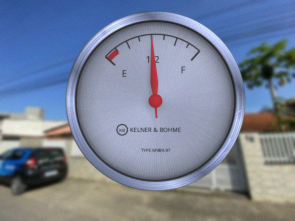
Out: {"value": 0.5}
